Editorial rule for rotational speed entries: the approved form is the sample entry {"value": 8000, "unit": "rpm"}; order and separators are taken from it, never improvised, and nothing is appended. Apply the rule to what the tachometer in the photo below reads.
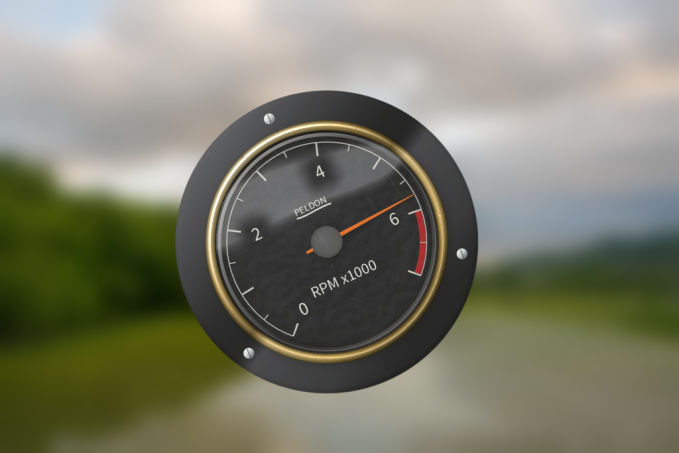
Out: {"value": 5750, "unit": "rpm"}
